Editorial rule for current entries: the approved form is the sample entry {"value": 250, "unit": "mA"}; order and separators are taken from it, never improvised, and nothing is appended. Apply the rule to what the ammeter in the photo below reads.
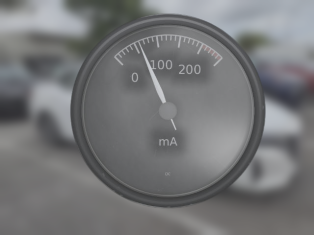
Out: {"value": 60, "unit": "mA"}
